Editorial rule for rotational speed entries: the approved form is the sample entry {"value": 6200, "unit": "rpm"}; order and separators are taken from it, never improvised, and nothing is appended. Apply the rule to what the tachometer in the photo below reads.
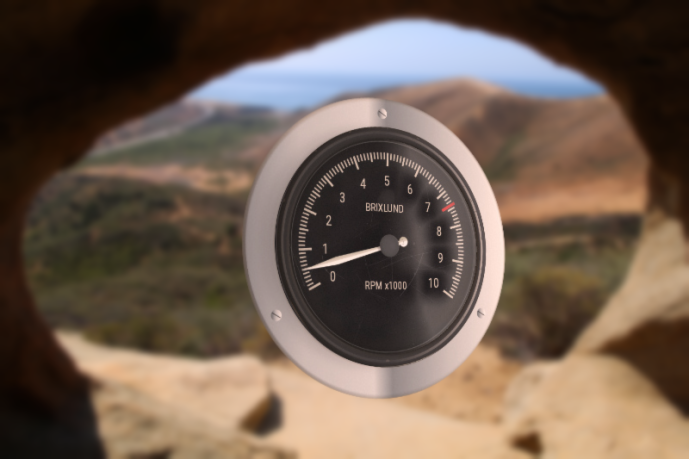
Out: {"value": 500, "unit": "rpm"}
